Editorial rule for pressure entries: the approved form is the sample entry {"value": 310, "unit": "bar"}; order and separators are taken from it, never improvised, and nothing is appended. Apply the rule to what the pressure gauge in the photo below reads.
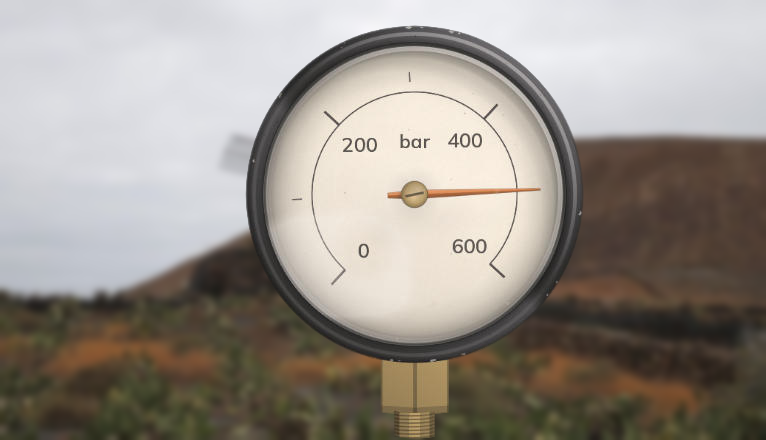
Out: {"value": 500, "unit": "bar"}
